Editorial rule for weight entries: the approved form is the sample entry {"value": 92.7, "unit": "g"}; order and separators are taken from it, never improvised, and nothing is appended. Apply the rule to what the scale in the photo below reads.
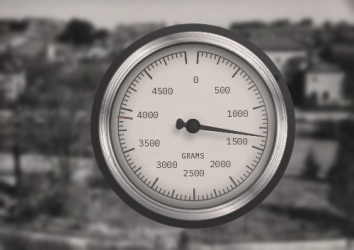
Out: {"value": 1350, "unit": "g"}
